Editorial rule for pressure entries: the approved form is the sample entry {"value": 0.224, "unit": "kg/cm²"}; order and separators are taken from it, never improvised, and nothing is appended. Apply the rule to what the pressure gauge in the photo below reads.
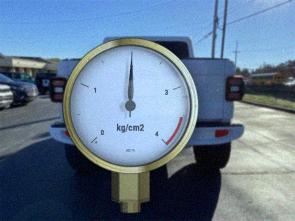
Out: {"value": 2, "unit": "kg/cm²"}
